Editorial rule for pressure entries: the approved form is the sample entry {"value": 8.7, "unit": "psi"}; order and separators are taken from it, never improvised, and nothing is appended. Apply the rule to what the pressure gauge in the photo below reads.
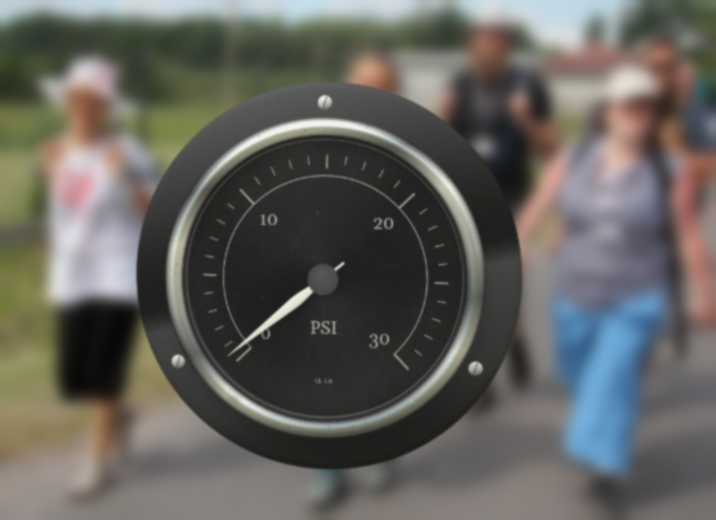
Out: {"value": 0.5, "unit": "psi"}
